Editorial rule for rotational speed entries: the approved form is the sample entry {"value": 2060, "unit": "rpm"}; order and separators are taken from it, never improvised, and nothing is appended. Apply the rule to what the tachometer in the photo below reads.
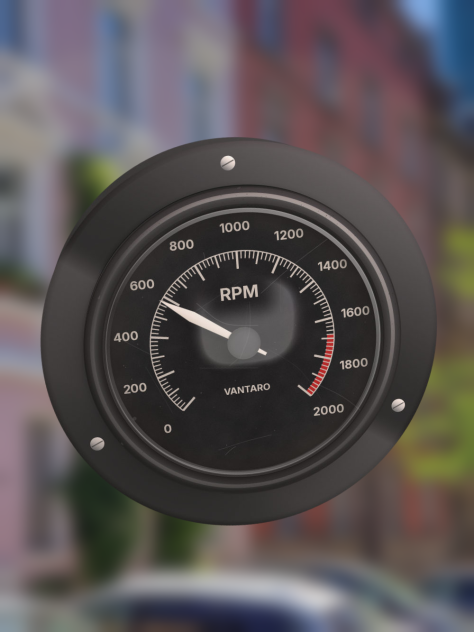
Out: {"value": 580, "unit": "rpm"}
